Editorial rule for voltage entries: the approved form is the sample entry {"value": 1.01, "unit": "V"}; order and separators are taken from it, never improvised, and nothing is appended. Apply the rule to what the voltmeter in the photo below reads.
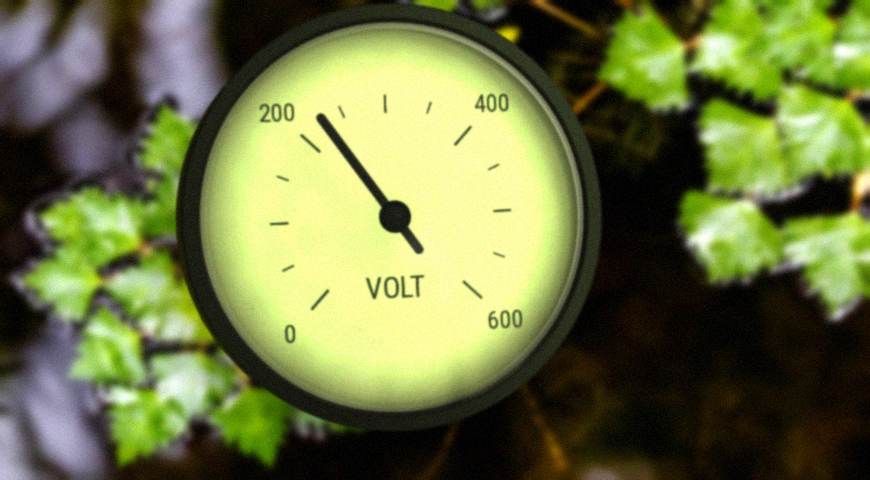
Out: {"value": 225, "unit": "V"}
